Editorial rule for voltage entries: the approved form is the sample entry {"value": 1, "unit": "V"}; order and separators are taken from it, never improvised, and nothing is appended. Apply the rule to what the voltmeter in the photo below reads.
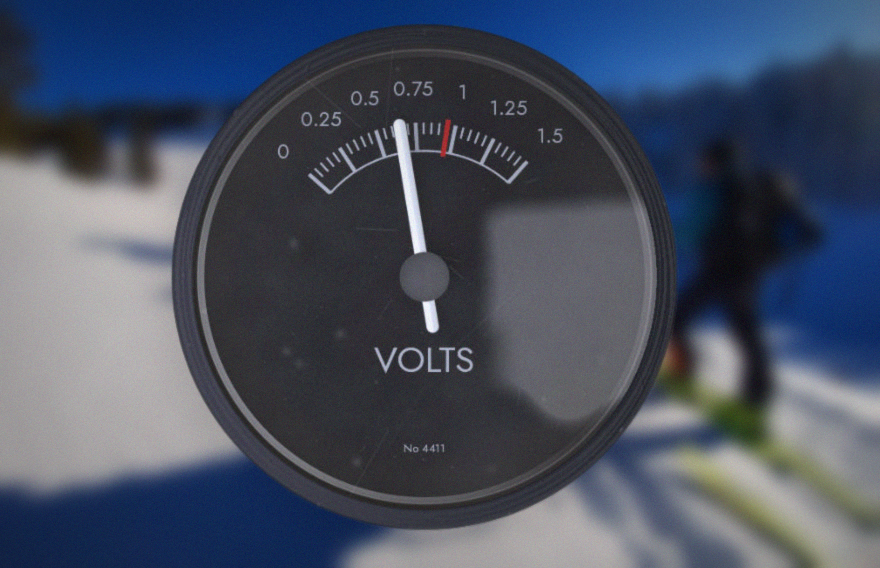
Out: {"value": 0.65, "unit": "V"}
